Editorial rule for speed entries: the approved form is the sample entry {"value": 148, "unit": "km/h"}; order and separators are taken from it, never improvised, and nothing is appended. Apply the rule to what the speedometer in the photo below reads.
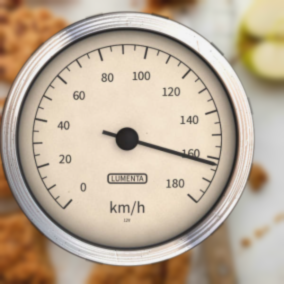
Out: {"value": 162.5, "unit": "km/h"}
